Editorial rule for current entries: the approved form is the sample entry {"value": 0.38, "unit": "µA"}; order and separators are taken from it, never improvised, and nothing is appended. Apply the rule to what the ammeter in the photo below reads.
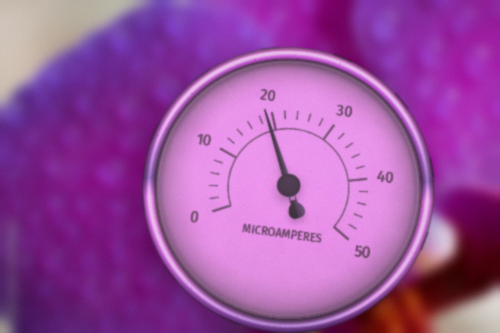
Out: {"value": 19, "unit": "µA"}
